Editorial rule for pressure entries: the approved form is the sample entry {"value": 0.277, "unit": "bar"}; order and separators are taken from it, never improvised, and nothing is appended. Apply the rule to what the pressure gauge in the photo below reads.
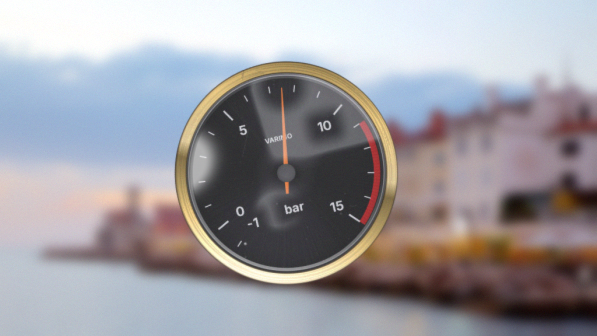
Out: {"value": 7.5, "unit": "bar"}
